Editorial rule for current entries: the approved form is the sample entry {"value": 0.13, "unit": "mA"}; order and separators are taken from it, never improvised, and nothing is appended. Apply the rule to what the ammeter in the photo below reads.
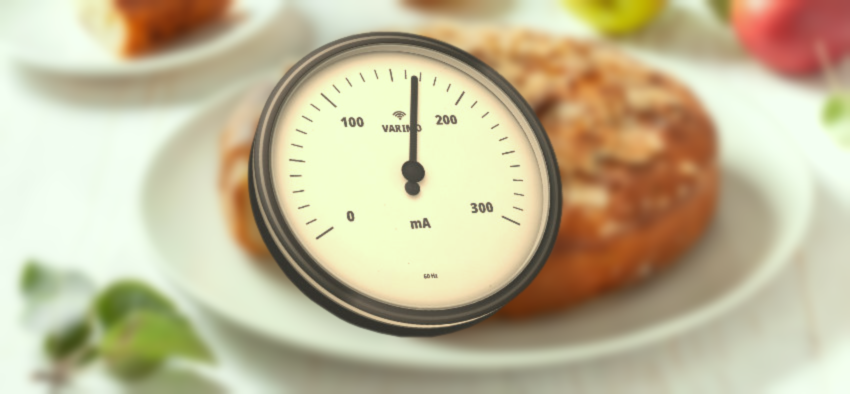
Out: {"value": 165, "unit": "mA"}
